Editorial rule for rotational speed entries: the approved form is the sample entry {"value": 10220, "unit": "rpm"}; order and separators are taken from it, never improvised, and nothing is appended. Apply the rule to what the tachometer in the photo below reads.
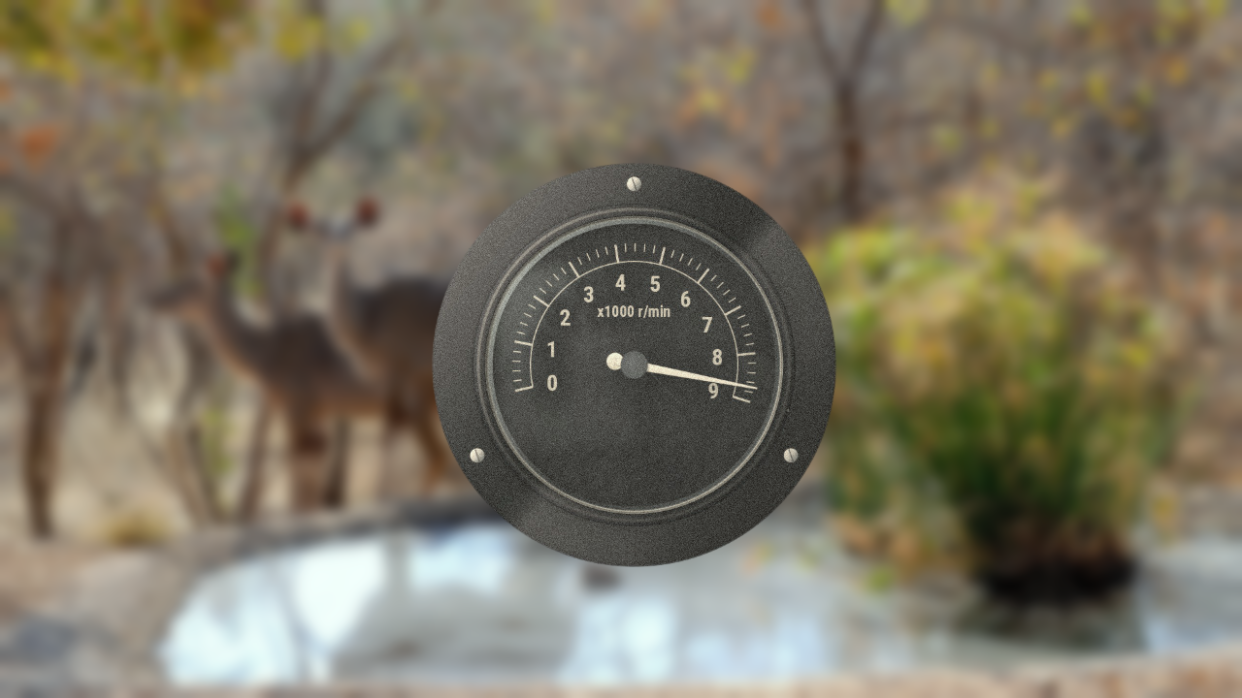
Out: {"value": 8700, "unit": "rpm"}
